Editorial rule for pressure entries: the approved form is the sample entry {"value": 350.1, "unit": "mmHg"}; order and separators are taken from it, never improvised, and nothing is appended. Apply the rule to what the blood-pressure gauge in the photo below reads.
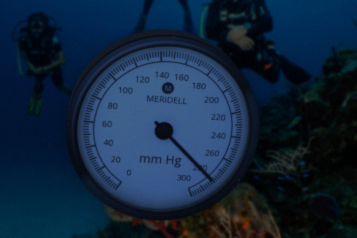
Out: {"value": 280, "unit": "mmHg"}
